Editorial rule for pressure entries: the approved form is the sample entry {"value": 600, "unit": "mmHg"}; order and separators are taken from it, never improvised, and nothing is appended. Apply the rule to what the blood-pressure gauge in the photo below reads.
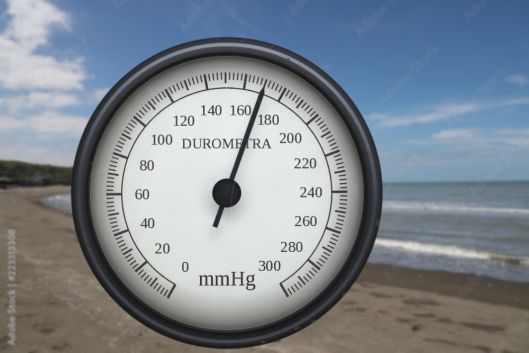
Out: {"value": 170, "unit": "mmHg"}
